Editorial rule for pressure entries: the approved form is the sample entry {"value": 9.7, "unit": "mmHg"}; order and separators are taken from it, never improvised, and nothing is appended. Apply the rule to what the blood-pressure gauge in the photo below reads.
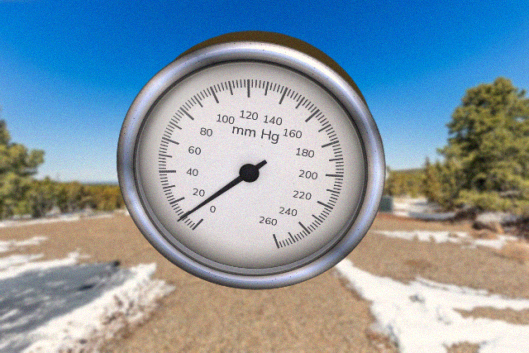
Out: {"value": 10, "unit": "mmHg"}
